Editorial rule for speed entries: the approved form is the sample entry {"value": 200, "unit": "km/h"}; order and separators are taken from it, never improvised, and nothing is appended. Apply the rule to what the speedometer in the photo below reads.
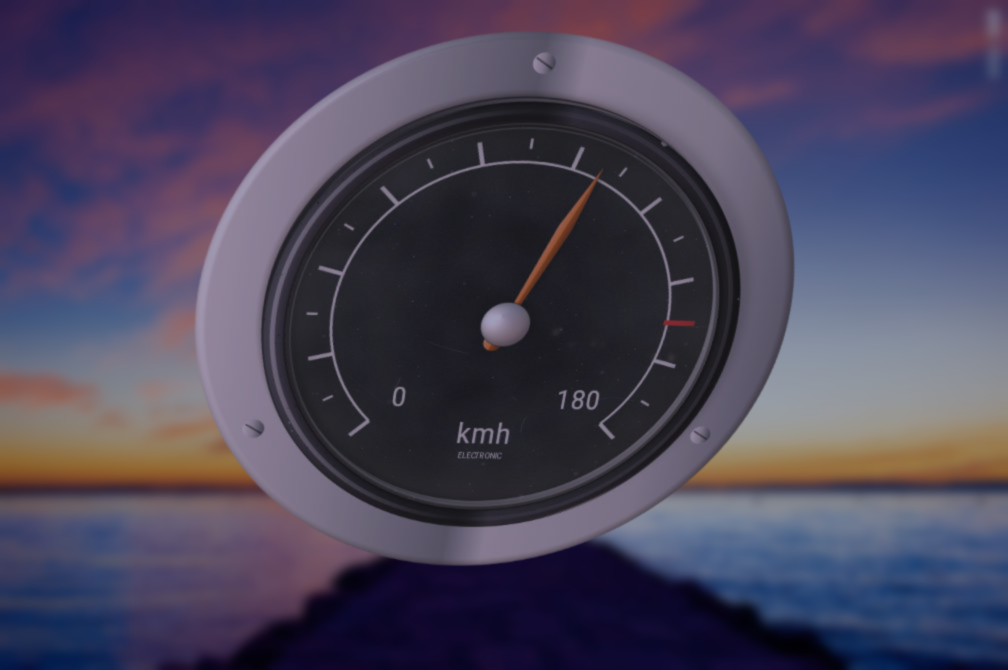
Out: {"value": 105, "unit": "km/h"}
